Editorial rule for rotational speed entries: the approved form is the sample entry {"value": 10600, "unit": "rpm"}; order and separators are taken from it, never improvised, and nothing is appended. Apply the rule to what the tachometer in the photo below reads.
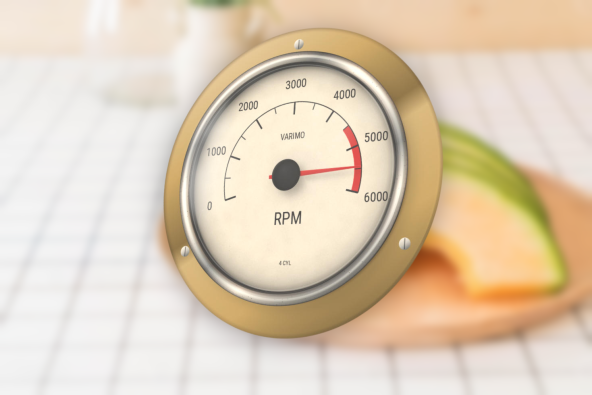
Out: {"value": 5500, "unit": "rpm"}
